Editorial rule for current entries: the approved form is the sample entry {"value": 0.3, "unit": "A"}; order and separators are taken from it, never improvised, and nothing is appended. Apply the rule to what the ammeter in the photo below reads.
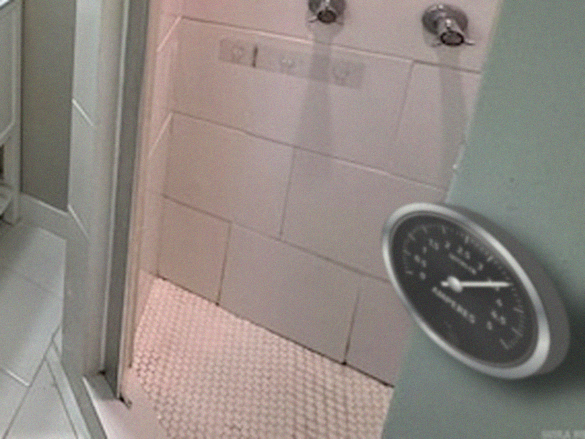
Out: {"value": 3.5, "unit": "A"}
